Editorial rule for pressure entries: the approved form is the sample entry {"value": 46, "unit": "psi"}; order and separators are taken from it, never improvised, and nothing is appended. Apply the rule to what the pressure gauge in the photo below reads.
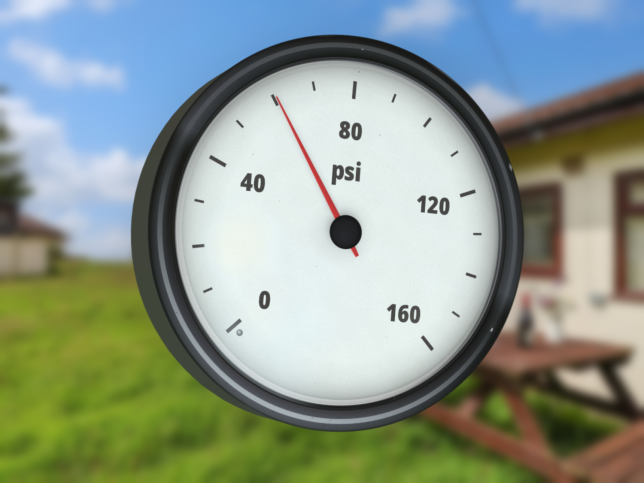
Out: {"value": 60, "unit": "psi"}
